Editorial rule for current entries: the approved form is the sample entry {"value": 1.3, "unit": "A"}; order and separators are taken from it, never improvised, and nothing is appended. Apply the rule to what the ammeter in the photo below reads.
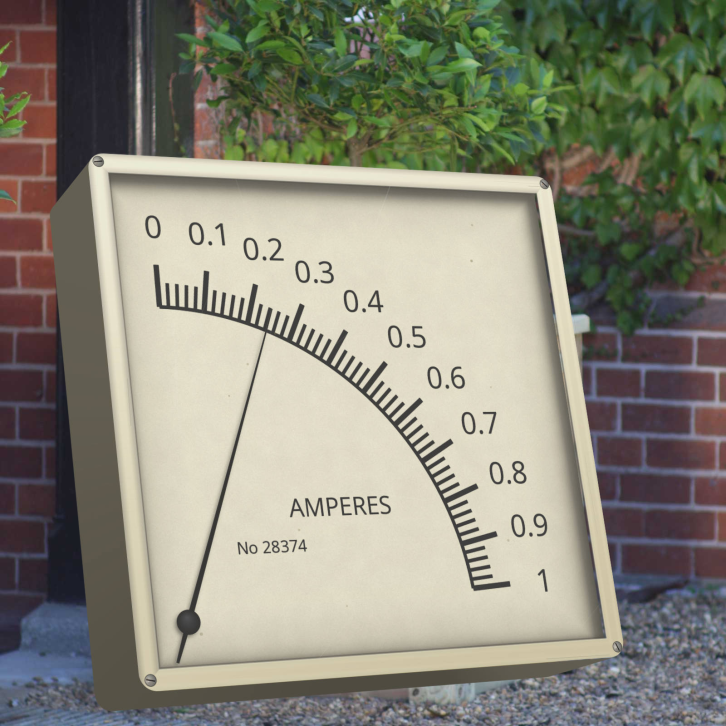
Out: {"value": 0.24, "unit": "A"}
